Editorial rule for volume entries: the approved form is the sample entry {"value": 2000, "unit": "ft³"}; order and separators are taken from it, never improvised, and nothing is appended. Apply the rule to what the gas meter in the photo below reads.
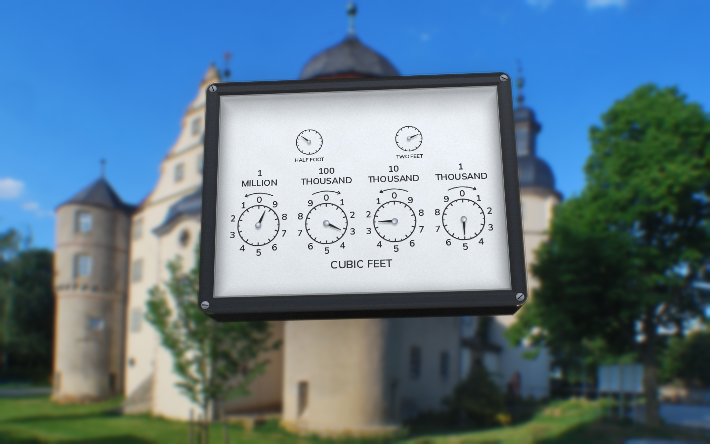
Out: {"value": 932500, "unit": "ft³"}
